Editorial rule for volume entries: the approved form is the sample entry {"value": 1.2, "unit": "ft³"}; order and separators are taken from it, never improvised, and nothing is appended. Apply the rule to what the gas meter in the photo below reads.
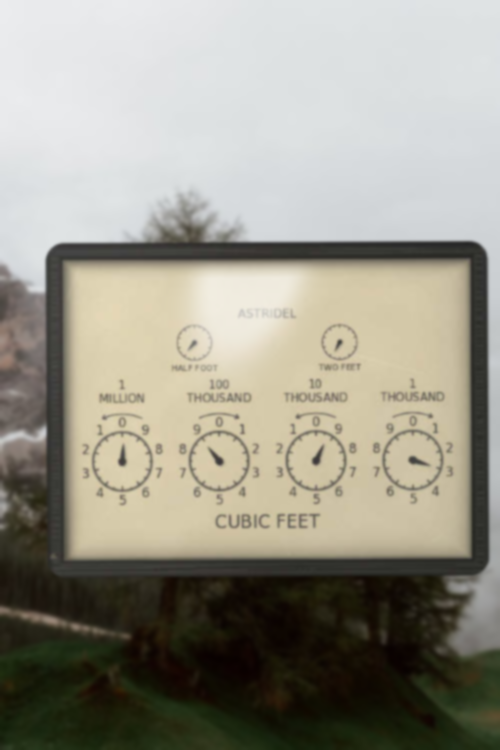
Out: {"value": 989300, "unit": "ft³"}
